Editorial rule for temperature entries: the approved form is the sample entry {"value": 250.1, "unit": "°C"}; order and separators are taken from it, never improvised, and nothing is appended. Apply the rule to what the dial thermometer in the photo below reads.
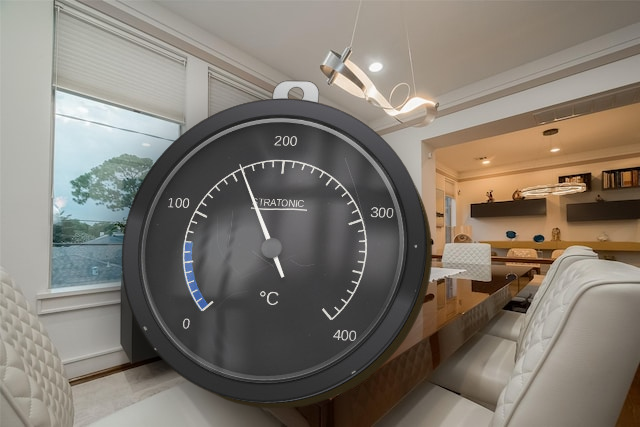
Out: {"value": 160, "unit": "°C"}
